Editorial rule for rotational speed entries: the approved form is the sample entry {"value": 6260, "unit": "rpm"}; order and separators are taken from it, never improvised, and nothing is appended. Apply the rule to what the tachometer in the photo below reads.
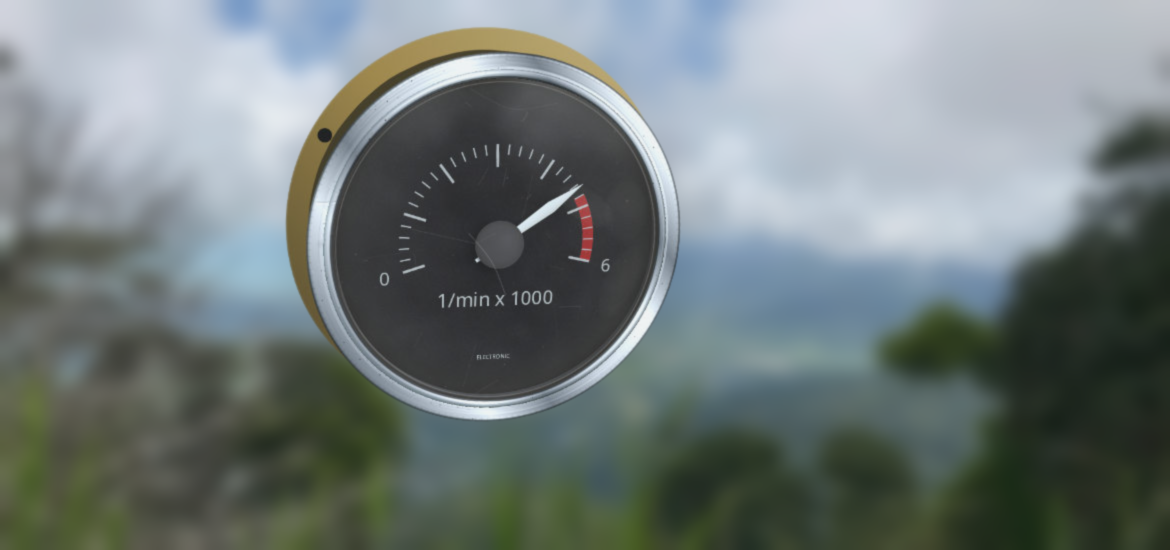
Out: {"value": 4600, "unit": "rpm"}
